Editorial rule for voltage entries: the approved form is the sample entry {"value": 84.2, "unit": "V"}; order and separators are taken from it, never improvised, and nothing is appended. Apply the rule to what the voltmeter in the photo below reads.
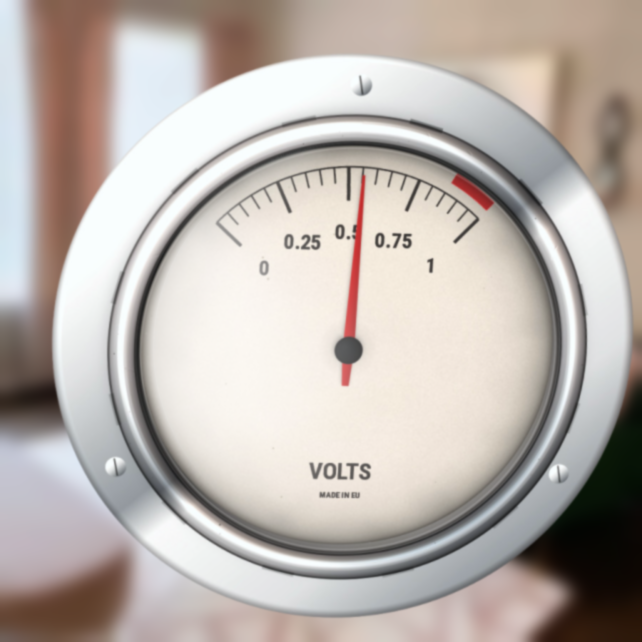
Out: {"value": 0.55, "unit": "V"}
